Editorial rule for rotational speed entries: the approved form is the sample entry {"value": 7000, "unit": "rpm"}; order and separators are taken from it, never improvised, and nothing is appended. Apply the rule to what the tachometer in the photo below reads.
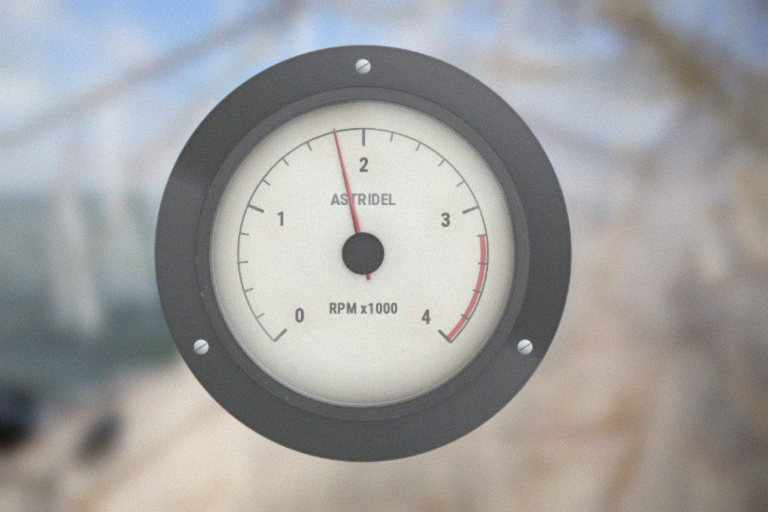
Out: {"value": 1800, "unit": "rpm"}
